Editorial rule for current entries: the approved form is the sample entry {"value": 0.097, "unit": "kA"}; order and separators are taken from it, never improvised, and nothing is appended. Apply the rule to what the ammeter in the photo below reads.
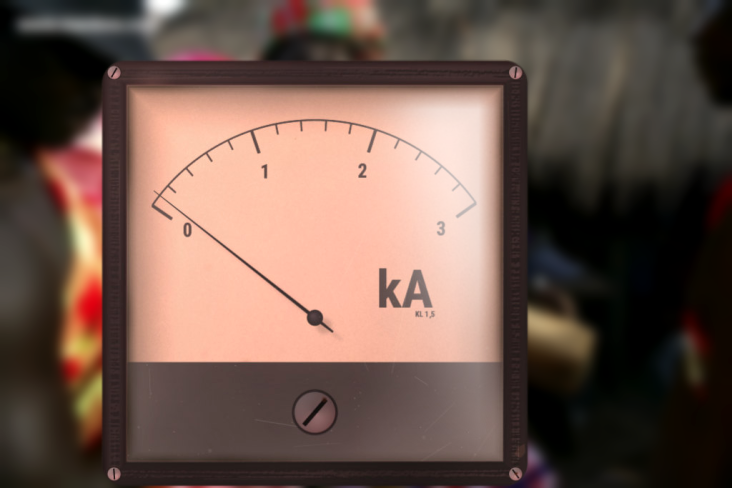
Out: {"value": 0.1, "unit": "kA"}
